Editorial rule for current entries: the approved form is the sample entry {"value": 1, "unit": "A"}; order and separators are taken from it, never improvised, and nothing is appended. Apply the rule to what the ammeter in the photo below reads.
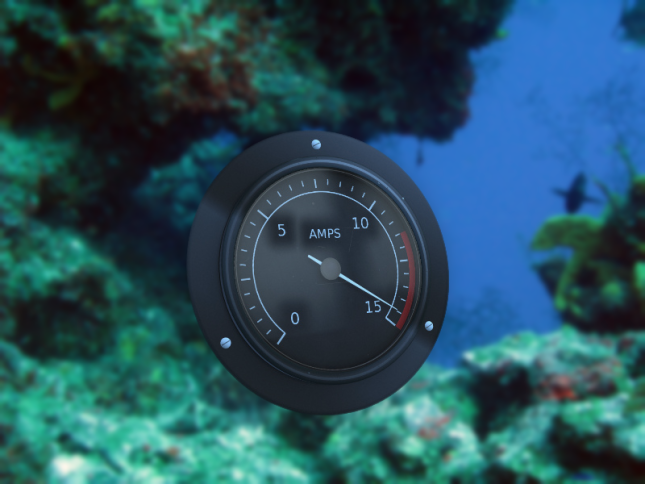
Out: {"value": 14.5, "unit": "A"}
